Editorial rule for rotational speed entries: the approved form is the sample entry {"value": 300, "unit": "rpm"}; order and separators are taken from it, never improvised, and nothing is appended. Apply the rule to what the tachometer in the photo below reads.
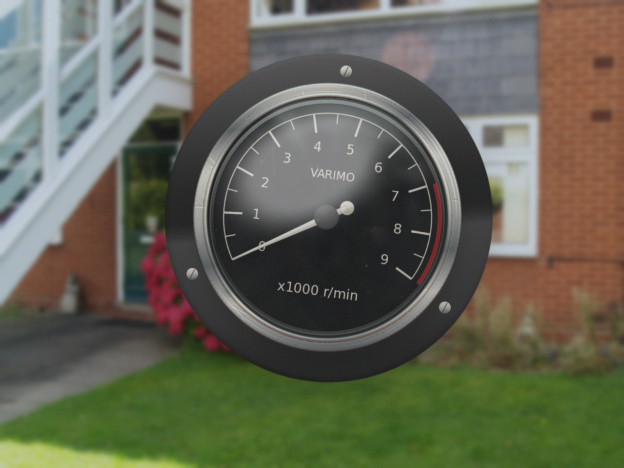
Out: {"value": 0, "unit": "rpm"}
